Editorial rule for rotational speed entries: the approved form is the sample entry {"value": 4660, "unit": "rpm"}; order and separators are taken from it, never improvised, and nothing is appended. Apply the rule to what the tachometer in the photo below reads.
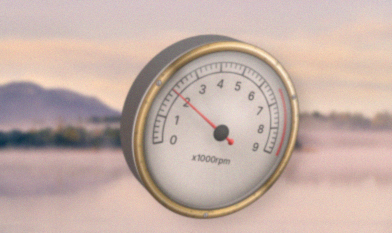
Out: {"value": 2000, "unit": "rpm"}
